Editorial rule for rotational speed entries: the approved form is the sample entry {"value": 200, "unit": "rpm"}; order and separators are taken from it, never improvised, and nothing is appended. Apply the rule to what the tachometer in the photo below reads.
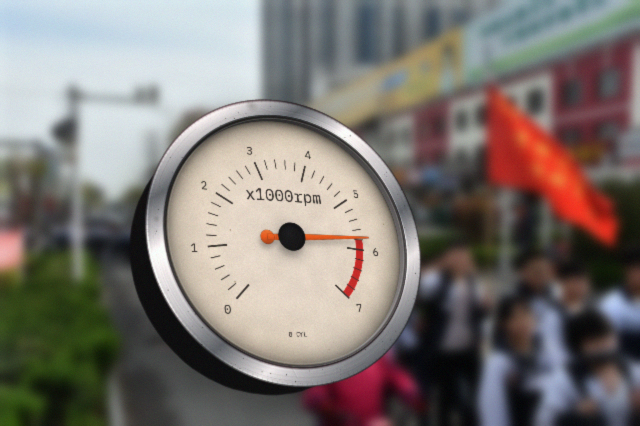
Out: {"value": 5800, "unit": "rpm"}
